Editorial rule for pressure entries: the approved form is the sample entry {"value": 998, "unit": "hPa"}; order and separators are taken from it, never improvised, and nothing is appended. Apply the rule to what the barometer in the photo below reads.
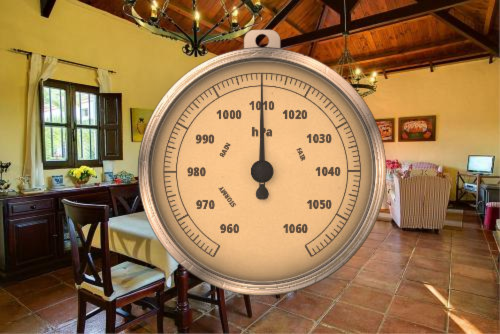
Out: {"value": 1010, "unit": "hPa"}
